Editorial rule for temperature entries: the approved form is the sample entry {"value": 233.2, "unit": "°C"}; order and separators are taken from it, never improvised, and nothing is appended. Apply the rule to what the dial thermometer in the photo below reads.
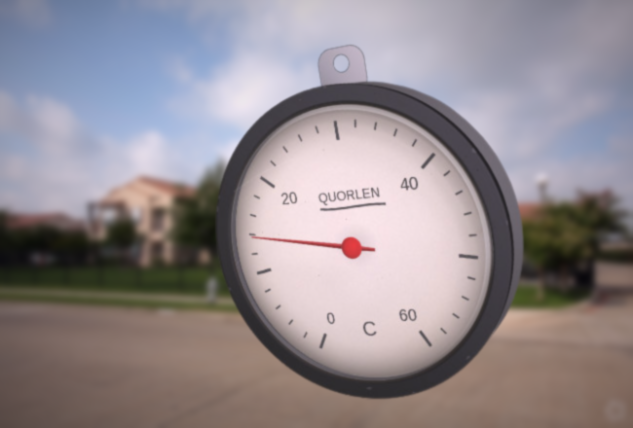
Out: {"value": 14, "unit": "°C"}
